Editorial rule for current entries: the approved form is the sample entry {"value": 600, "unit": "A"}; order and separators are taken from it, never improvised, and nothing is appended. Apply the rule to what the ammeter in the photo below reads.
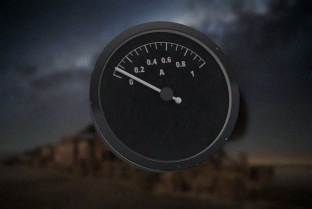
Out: {"value": 0.05, "unit": "A"}
